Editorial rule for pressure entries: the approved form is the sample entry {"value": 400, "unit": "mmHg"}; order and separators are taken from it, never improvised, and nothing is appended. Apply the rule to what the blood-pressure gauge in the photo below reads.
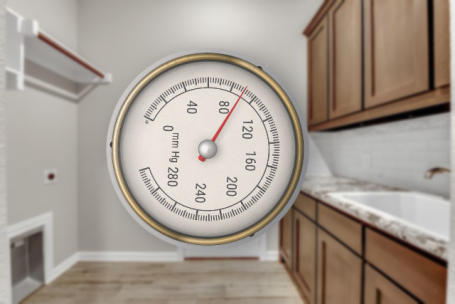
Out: {"value": 90, "unit": "mmHg"}
